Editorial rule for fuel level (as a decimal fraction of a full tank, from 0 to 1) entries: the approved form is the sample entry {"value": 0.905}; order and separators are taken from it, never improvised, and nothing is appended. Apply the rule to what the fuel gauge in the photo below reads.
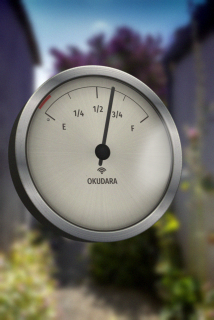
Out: {"value": 0.625}
